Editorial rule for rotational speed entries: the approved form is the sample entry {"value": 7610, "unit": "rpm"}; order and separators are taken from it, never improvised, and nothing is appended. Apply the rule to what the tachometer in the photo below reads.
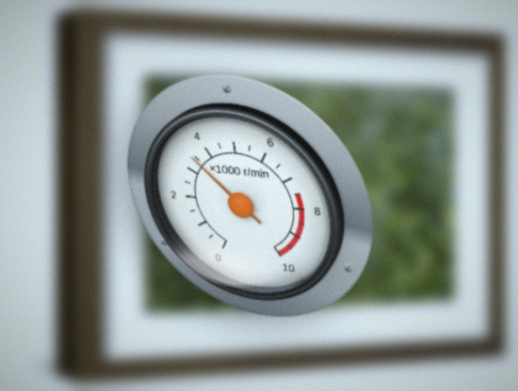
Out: {"value": 3500, "unit": "rpm"}
